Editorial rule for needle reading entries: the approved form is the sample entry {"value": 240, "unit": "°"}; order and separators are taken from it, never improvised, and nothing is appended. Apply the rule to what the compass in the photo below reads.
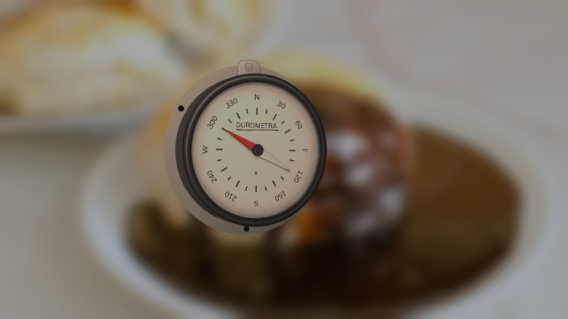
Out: {"value": 300, "unit": "°"}
